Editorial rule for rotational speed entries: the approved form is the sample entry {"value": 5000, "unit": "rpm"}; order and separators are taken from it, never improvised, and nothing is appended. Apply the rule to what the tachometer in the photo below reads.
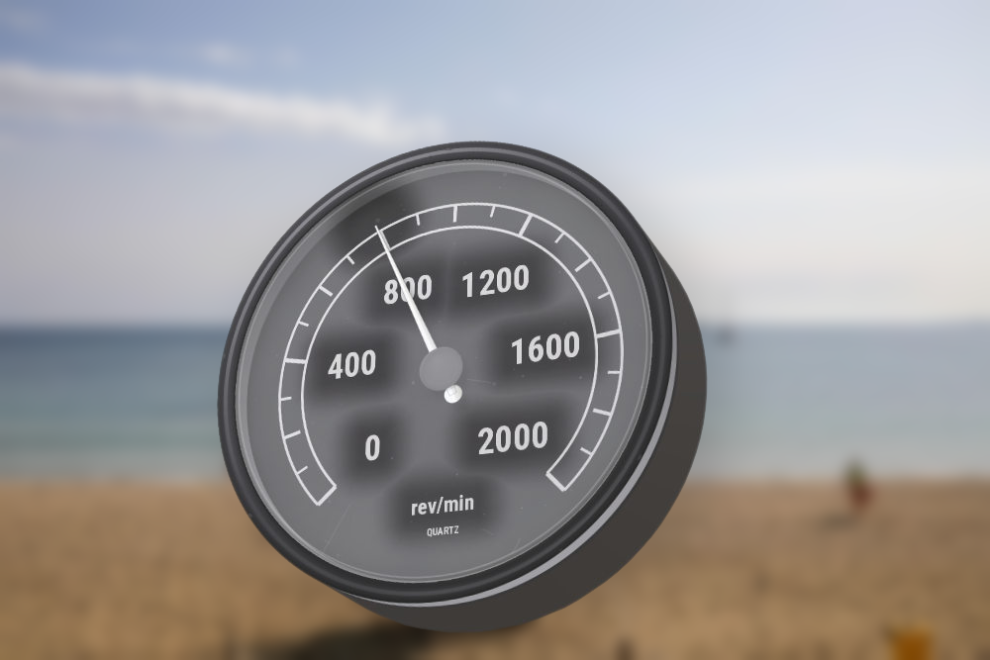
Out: {"value": 800, "unit": "rpm"}
